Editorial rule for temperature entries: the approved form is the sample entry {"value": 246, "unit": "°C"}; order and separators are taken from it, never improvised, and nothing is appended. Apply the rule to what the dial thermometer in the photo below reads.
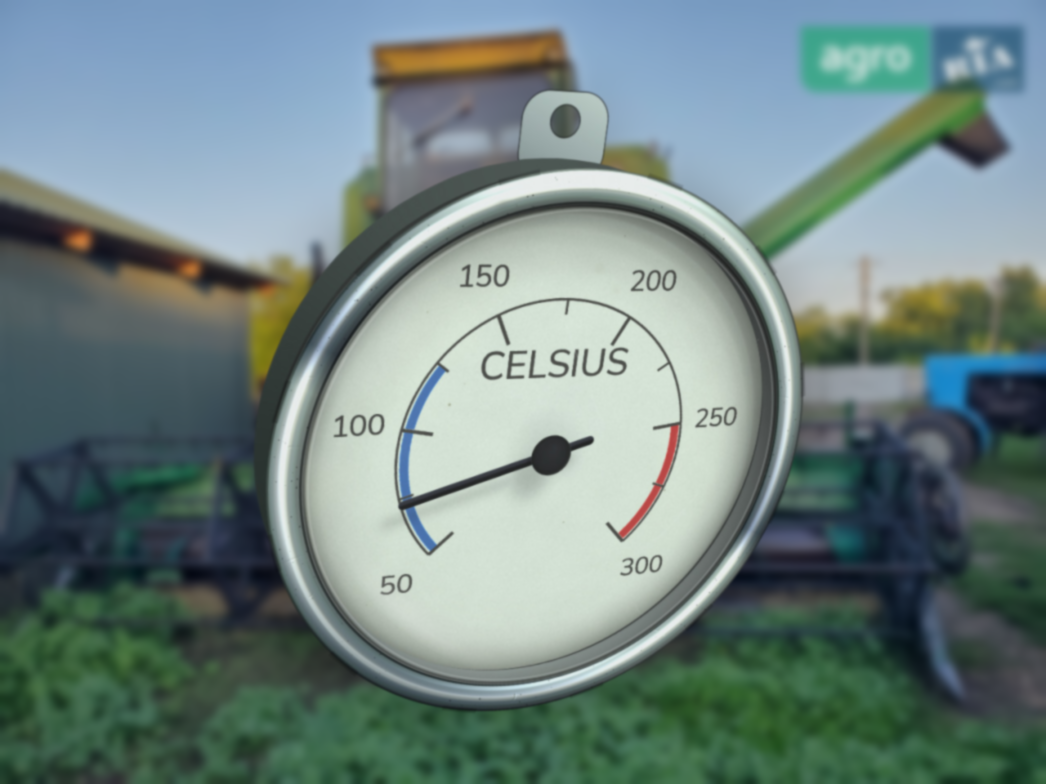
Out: {"value": 75, "unit": "°C"}
